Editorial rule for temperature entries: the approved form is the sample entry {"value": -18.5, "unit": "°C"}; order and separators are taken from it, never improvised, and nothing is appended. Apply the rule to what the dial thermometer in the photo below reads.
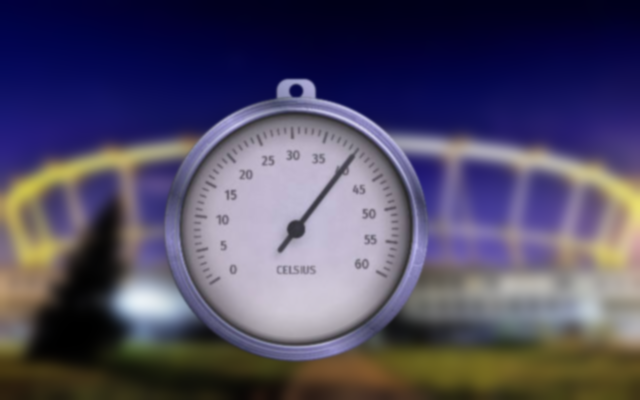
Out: {"value": 40, "unit": "°C"}
